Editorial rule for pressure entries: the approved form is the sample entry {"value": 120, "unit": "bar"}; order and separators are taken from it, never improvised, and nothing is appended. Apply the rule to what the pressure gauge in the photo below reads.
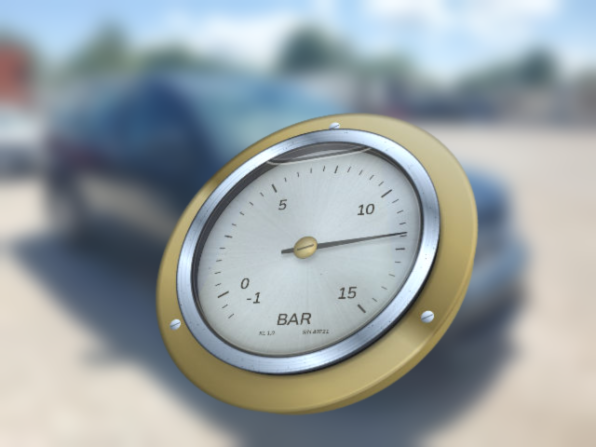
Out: {"value": 12, "unit": "bar"}
